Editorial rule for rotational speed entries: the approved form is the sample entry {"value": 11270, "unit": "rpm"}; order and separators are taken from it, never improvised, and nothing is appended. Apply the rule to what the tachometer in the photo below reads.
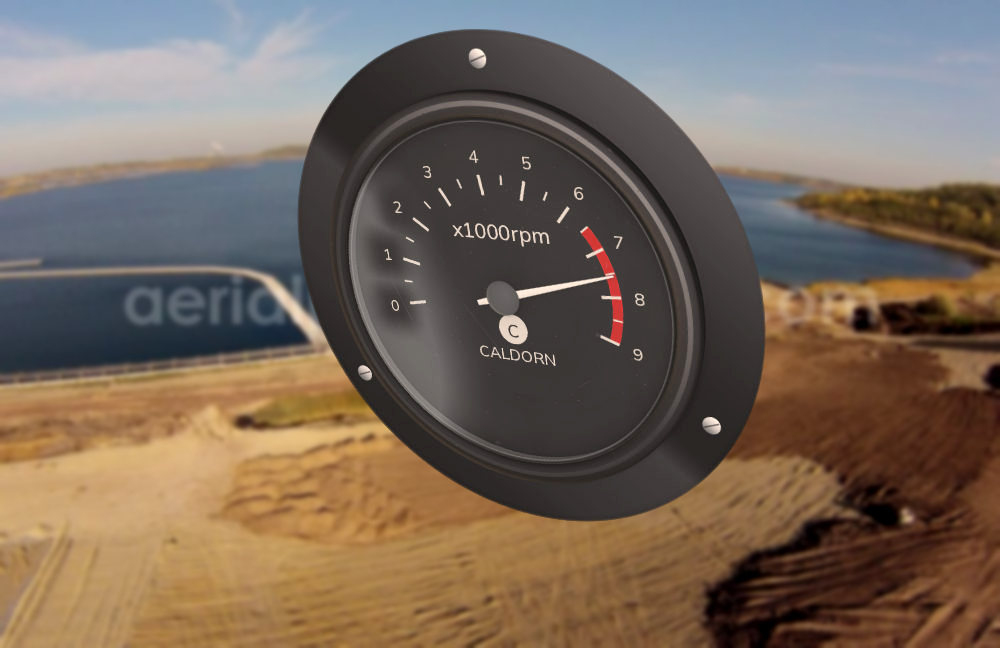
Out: {"value": 7500, "unit": "rpm"}
